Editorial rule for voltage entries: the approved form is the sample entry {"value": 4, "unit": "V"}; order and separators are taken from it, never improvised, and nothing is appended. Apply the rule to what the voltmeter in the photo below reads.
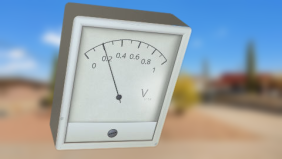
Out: {"value": 0.2, "unit": "V"}
